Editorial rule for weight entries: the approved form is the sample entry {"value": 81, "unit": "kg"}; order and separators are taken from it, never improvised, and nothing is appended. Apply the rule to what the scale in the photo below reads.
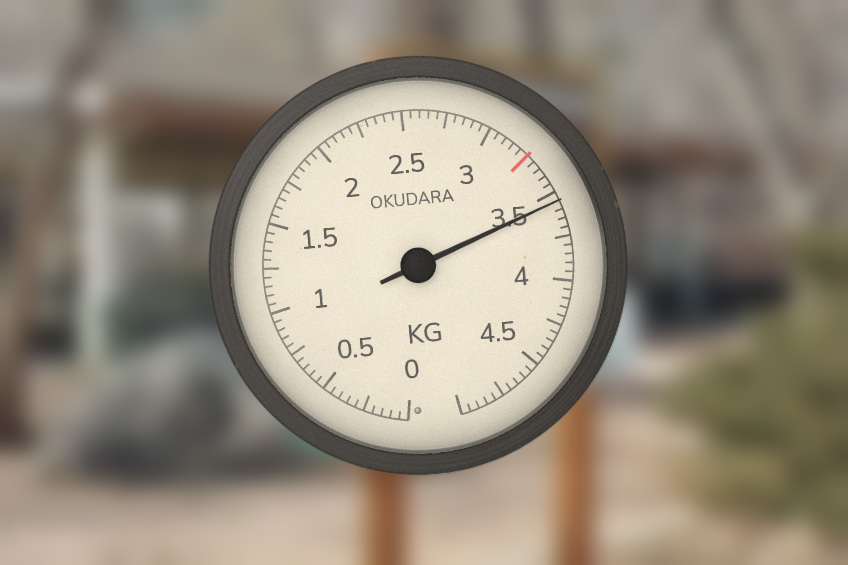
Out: {"value": 3.55, "unit": "kg"}
